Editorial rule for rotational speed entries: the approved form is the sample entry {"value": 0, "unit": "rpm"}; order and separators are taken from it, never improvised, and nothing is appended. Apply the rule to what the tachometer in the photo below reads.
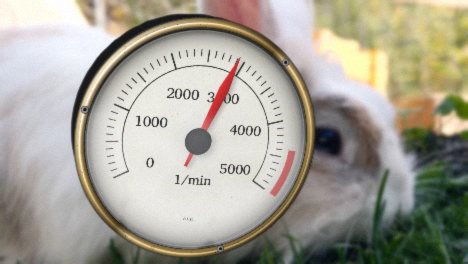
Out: {"value": 2900, "unit": "rpm"}
